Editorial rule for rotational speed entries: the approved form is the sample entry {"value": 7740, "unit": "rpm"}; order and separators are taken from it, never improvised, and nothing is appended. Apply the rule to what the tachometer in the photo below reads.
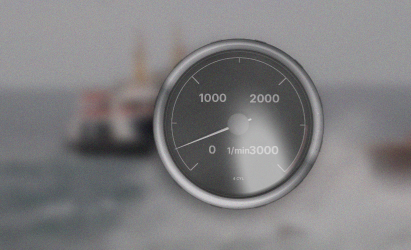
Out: {"value": 250, "unit": "rpm"}
